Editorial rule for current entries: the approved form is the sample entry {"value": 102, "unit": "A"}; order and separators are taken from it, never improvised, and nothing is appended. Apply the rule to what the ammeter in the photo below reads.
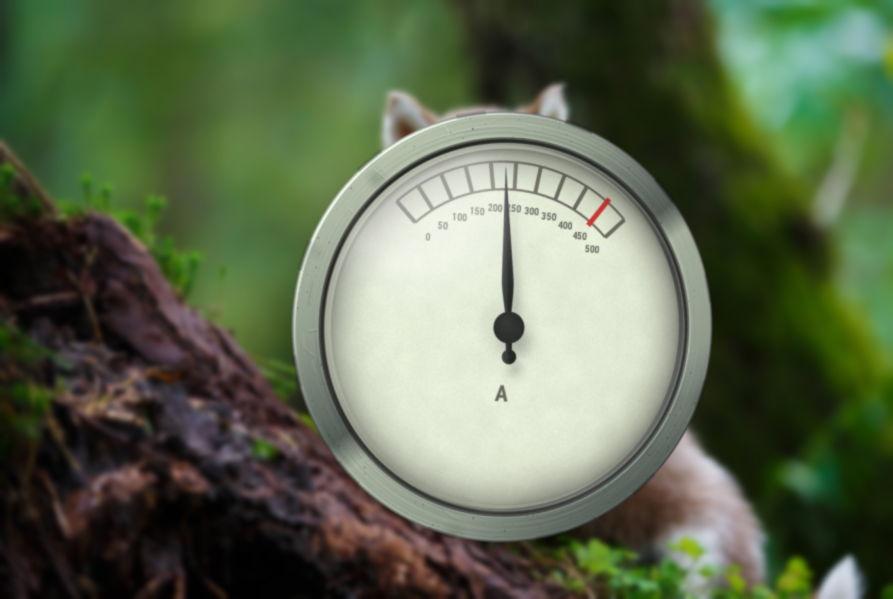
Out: {"value": 225, "unit": "A"}
